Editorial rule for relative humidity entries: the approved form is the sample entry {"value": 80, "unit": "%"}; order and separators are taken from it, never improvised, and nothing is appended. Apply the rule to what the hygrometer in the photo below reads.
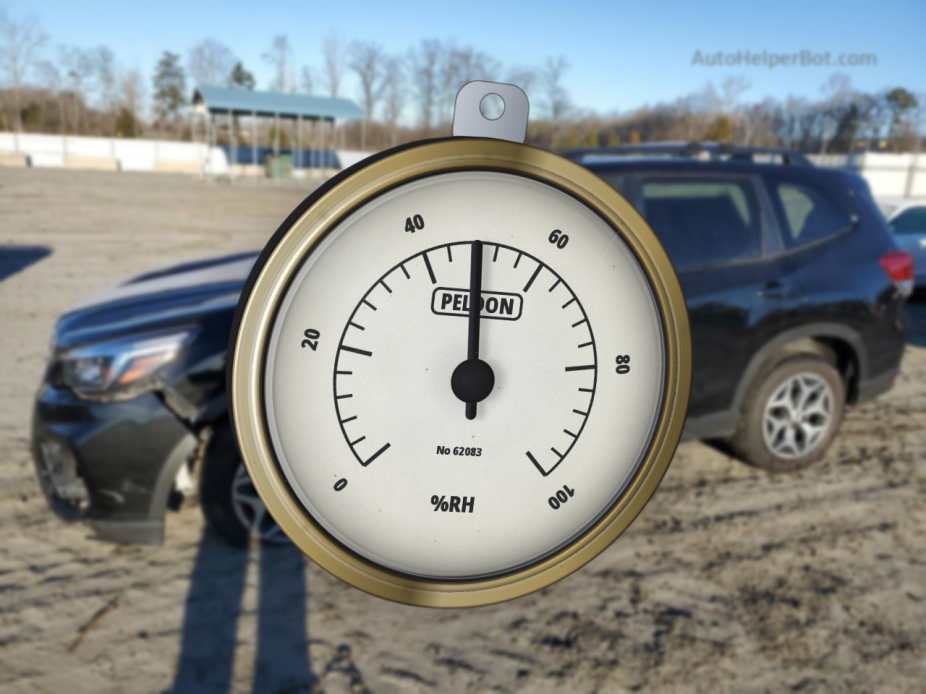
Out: {"value": 48, "unit": "%"}
